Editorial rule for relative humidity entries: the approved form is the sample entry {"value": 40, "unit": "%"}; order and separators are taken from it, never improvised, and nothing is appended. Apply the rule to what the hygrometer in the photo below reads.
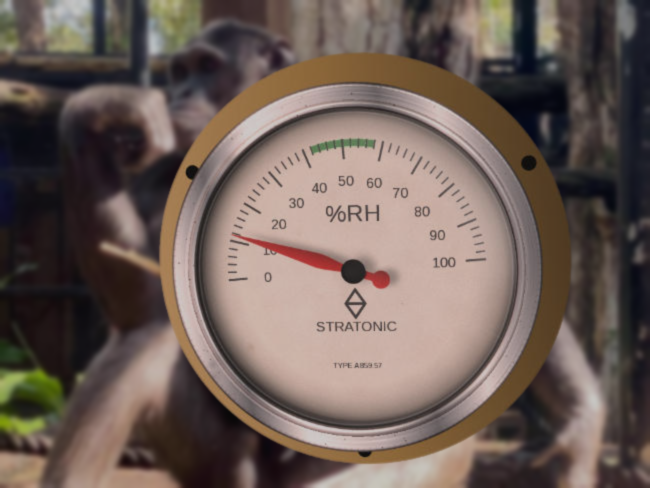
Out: {"value": 12, "unit": "%"}
